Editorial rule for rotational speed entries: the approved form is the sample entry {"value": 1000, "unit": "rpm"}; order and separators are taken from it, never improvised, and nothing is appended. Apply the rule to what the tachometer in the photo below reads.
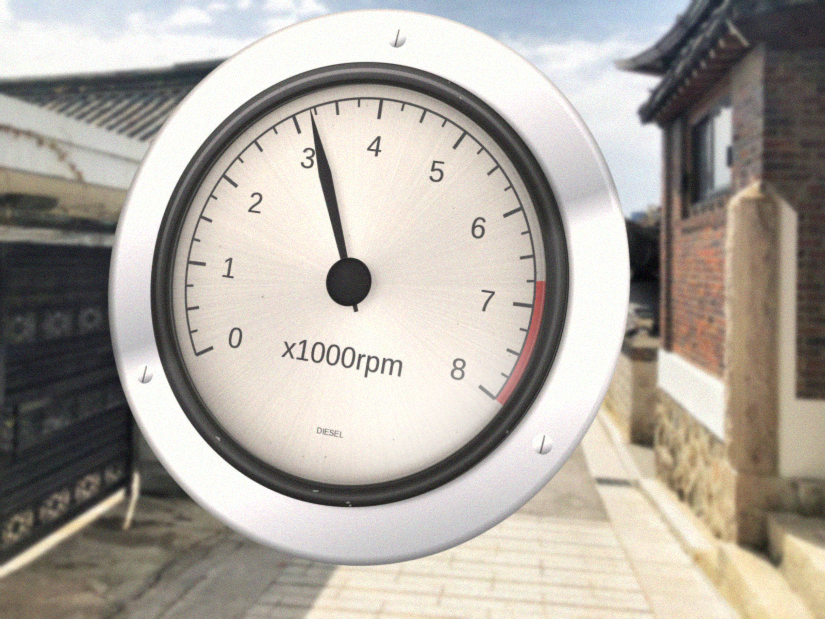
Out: {"value": 3250, "unit": "rpm"}
